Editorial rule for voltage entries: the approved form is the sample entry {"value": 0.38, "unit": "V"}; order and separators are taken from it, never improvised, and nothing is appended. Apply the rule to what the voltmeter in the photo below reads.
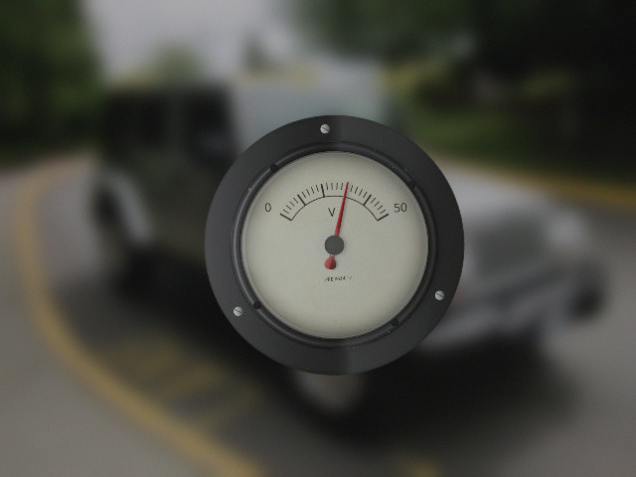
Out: {"value": 30, "unit": "V"}
